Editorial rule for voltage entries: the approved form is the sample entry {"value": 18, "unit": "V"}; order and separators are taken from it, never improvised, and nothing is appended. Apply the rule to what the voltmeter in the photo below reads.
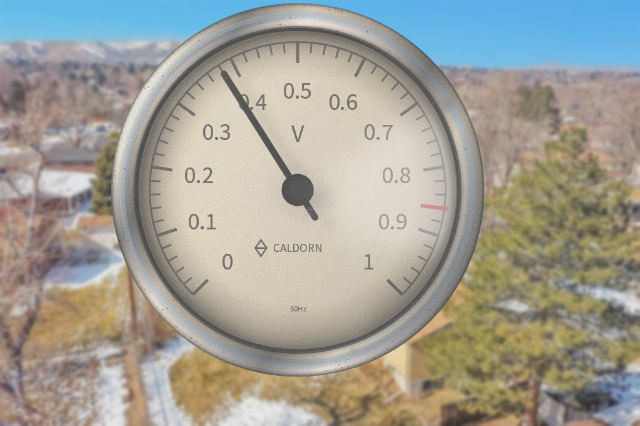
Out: {"value": 0.38, "unit": "V"}
